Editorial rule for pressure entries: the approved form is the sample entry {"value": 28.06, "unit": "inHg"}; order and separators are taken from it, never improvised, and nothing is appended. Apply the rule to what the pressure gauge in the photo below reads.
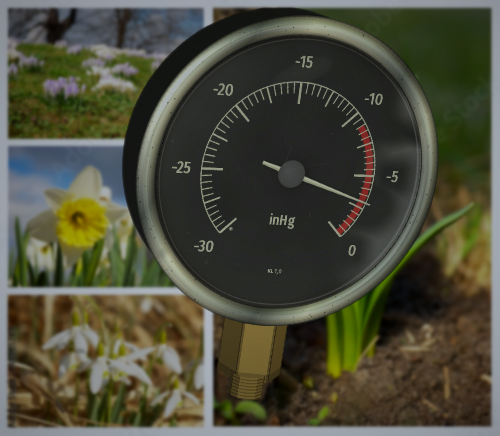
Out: {"value": -3, "unit": "inHg"}
